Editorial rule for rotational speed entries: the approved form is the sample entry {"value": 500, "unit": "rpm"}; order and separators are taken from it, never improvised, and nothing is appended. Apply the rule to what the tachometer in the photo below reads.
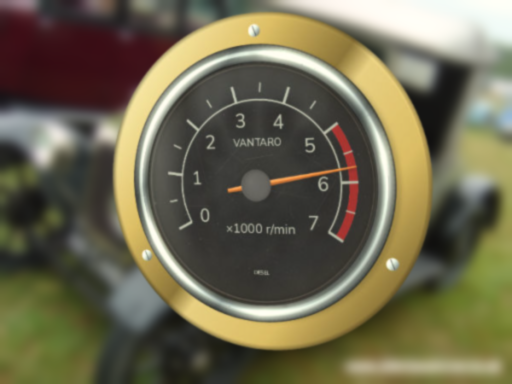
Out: {"value": 5750, "unit": "rpm"}
